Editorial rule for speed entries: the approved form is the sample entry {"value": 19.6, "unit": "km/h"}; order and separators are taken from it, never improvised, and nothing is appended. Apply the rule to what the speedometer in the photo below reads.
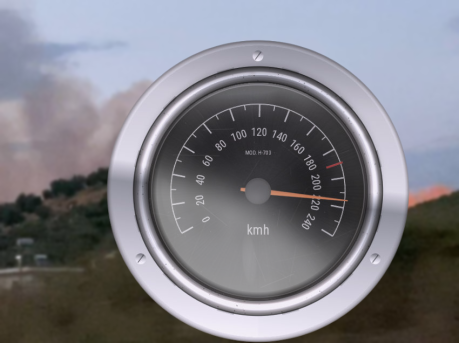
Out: {"value": 215, "unit": "km/h"}
